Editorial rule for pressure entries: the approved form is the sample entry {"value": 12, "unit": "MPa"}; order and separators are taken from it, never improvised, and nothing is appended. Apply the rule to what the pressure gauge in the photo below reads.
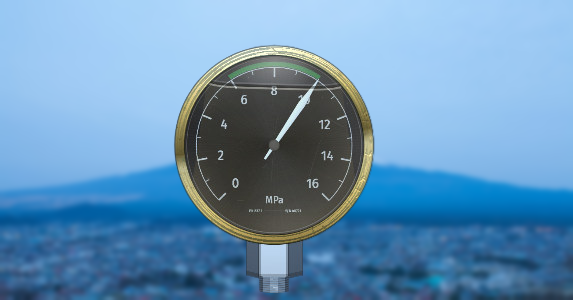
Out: {"value": 10, "unit": "MPa"}
